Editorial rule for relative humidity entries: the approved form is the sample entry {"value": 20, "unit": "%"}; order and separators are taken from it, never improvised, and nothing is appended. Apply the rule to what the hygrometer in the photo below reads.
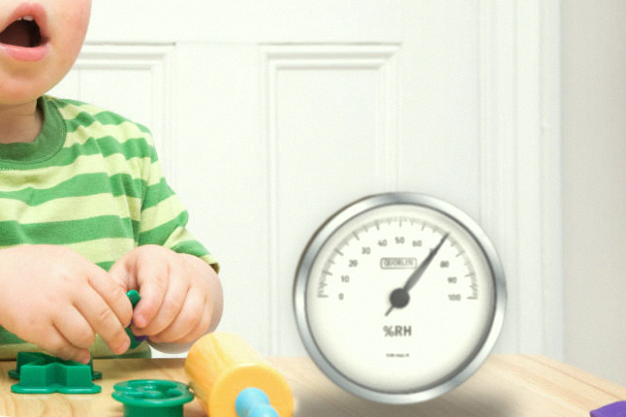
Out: {"value": 70, "unit": "%"}
